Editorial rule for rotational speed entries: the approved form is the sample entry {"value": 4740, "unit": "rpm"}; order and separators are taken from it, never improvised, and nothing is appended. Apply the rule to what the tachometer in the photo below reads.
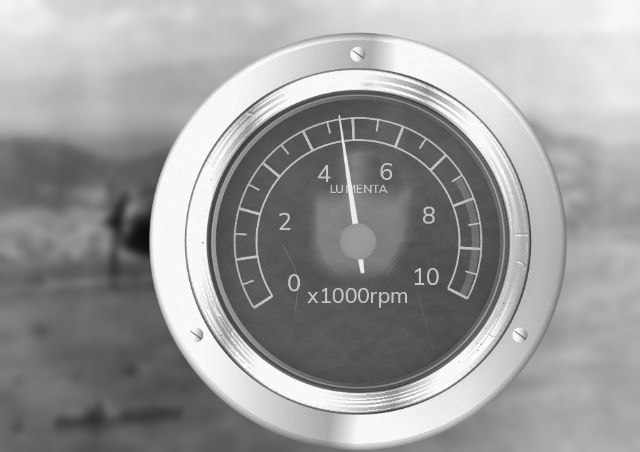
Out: {"value": 4750, "unit": "rpm"}
